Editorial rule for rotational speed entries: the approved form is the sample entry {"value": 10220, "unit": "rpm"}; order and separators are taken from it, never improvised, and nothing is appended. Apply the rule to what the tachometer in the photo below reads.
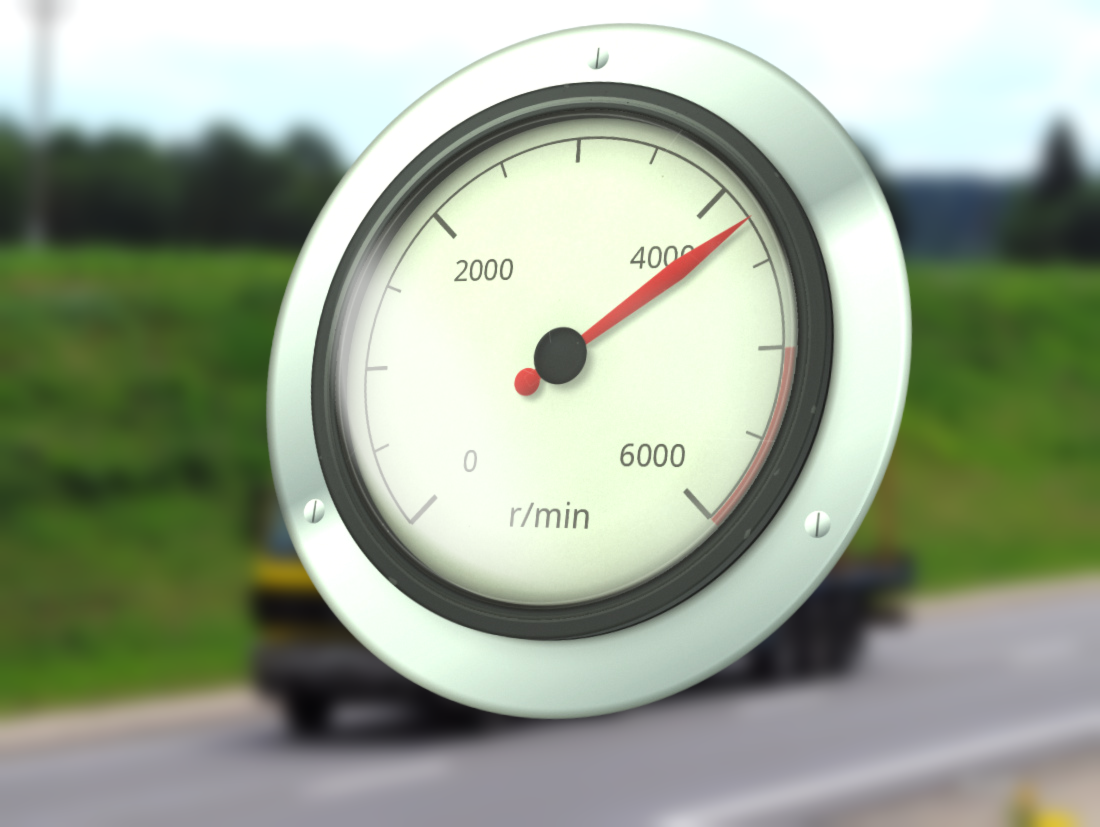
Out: {"value": 4250, "unit": "rpm"}
